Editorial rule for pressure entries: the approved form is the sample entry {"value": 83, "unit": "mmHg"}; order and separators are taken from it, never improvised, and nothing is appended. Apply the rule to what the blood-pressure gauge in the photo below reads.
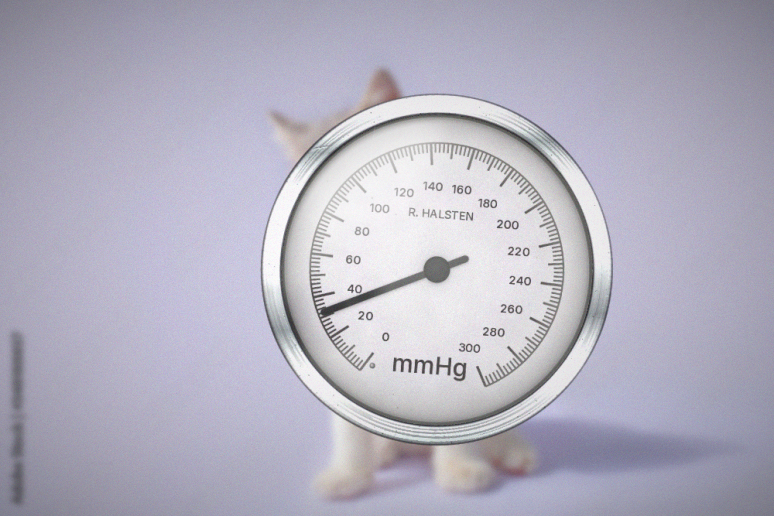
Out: {"value": 32, "unit": "mmHg"}
